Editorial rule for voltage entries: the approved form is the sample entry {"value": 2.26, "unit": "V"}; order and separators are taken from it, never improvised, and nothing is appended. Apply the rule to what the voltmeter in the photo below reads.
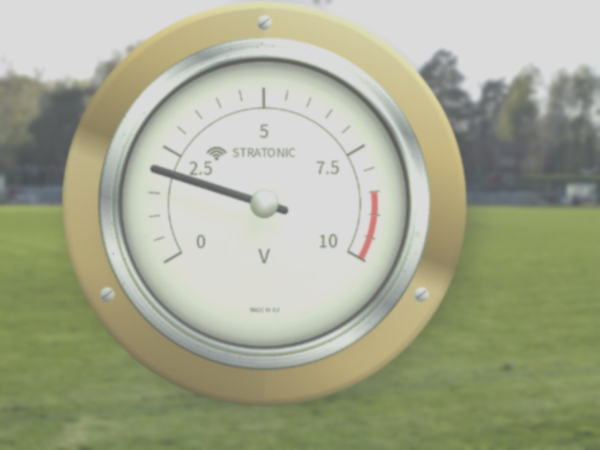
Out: {"value": 2, "unit": "V"}
